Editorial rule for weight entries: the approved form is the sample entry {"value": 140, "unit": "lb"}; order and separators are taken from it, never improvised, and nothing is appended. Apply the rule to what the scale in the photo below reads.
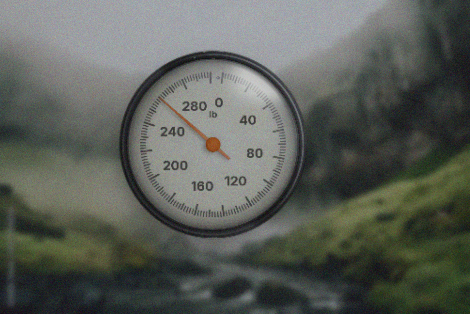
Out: {"value": 260, "unit": "lb"}
